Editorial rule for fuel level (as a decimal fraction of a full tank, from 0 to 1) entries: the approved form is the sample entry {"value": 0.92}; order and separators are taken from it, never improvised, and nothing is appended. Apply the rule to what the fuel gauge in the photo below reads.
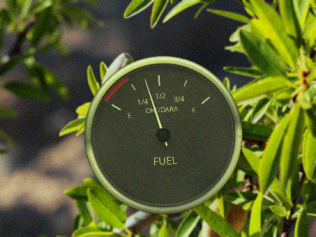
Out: {"value": 0.375}
